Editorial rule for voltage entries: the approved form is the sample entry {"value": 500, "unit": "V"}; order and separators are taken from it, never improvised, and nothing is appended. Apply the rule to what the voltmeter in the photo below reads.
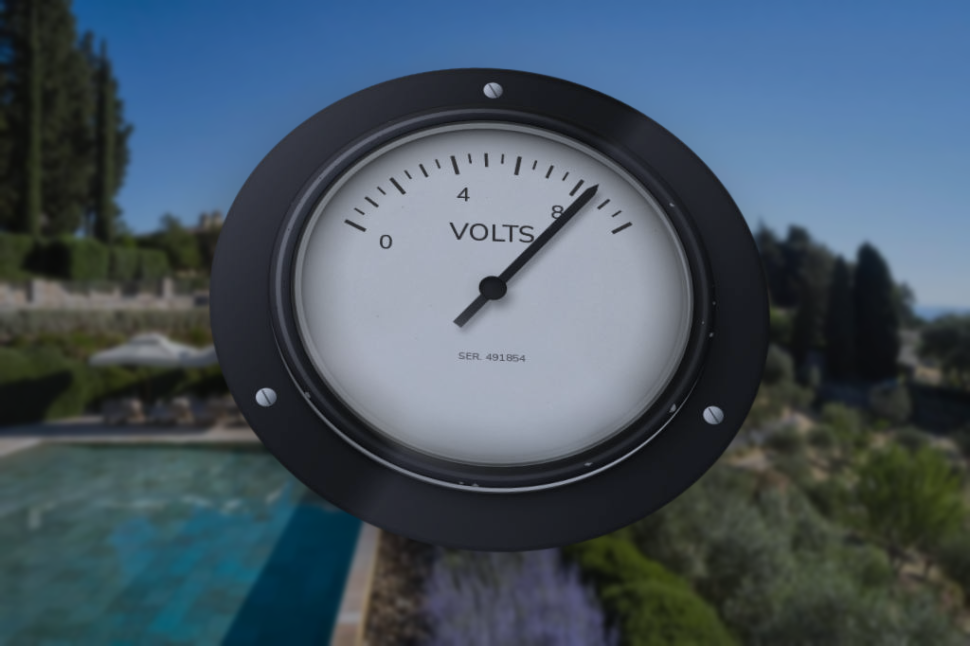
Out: {"value": 8.5, "unit": "V"}
